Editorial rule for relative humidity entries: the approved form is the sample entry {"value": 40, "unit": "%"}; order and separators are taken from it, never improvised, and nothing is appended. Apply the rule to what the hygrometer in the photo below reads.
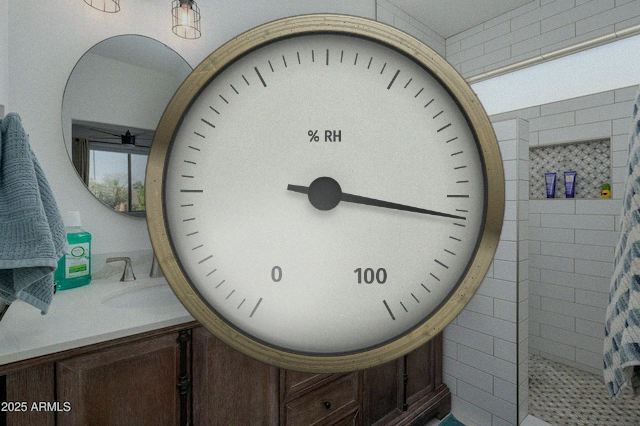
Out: {"value": 83, "unit": "%"}
